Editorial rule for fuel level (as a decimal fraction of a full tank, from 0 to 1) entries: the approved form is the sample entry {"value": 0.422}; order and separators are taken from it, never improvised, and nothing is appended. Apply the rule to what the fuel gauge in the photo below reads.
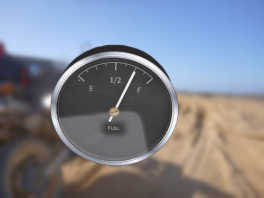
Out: {"value": 0.75}
